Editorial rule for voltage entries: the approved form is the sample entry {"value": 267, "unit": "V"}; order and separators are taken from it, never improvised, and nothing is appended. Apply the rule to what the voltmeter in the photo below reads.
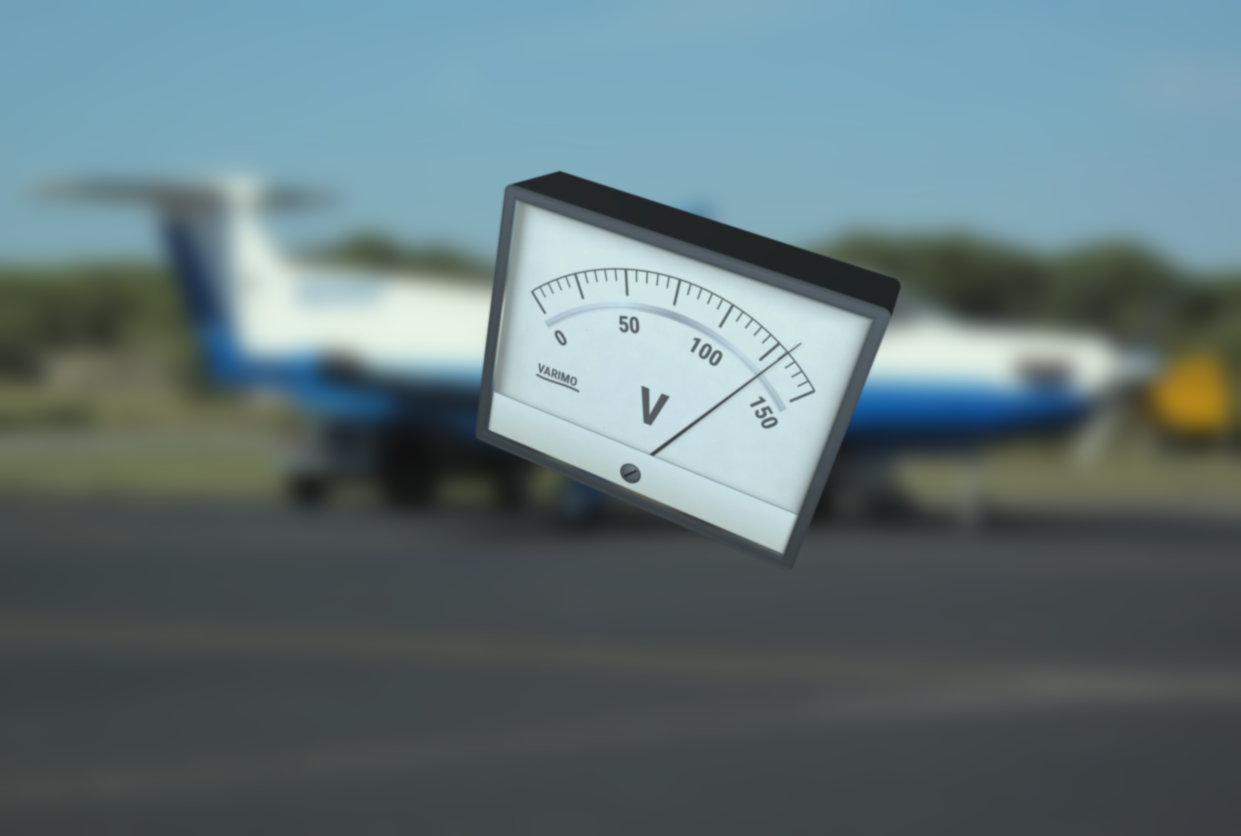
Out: {"value": 130, "unit": "V"}
